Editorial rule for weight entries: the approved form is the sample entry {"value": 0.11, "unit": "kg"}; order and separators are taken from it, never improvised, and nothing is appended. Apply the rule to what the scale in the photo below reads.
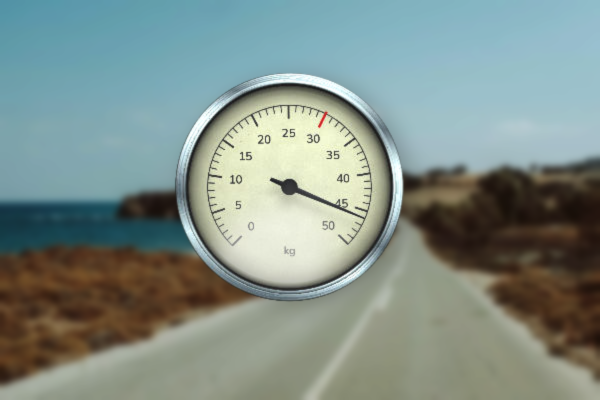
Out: {"value": 46, "unit": "kg"}
